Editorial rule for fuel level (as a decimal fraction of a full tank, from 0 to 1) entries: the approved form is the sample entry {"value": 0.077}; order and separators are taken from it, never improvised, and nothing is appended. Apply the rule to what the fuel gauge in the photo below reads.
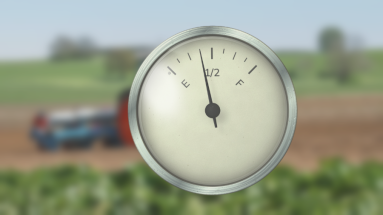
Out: {"value": 0.375}
